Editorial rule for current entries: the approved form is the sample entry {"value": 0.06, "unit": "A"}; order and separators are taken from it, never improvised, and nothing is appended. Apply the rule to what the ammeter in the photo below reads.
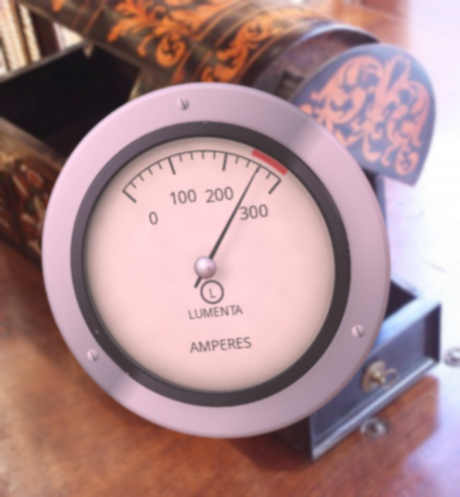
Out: {"value": 260, "unit": "A"}
